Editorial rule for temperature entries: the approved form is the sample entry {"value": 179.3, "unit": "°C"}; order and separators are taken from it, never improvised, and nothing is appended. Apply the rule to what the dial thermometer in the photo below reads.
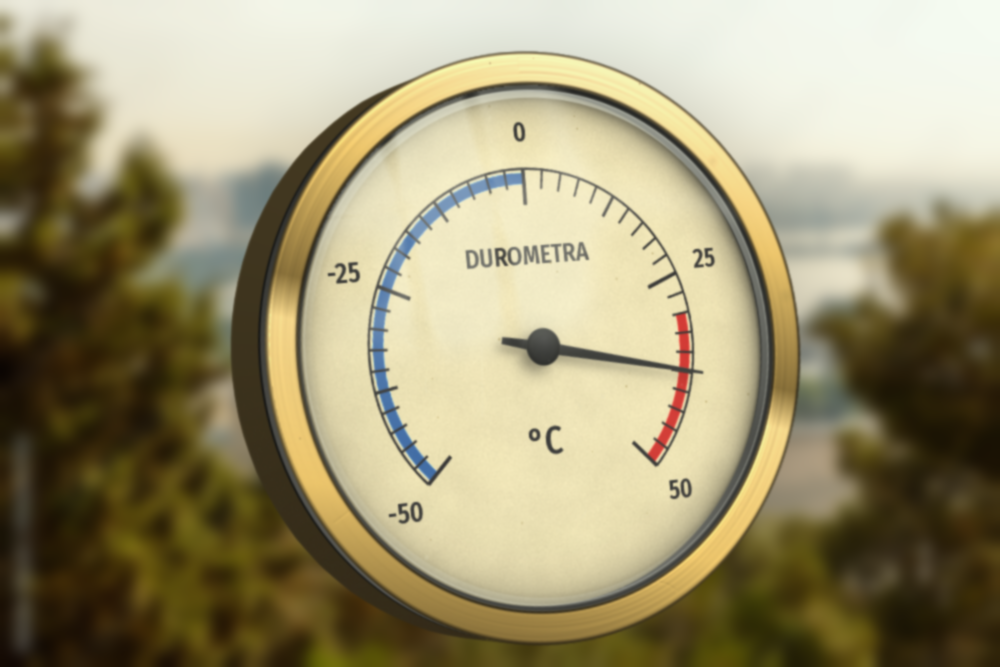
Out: {"value": 37.5, "unit": "°C"}
